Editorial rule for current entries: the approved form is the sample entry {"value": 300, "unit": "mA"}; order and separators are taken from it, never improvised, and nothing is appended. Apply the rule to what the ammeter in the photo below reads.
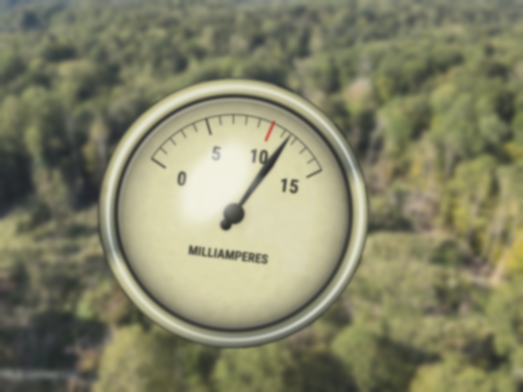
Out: {"value": 11.5, "unit": "mA"}
